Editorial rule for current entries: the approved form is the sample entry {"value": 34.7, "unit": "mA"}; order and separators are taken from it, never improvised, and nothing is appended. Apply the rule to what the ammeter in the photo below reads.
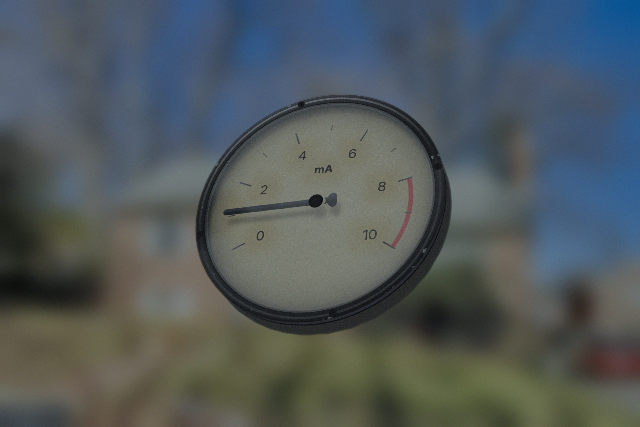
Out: {"value": 1, "unit": "mA"}
